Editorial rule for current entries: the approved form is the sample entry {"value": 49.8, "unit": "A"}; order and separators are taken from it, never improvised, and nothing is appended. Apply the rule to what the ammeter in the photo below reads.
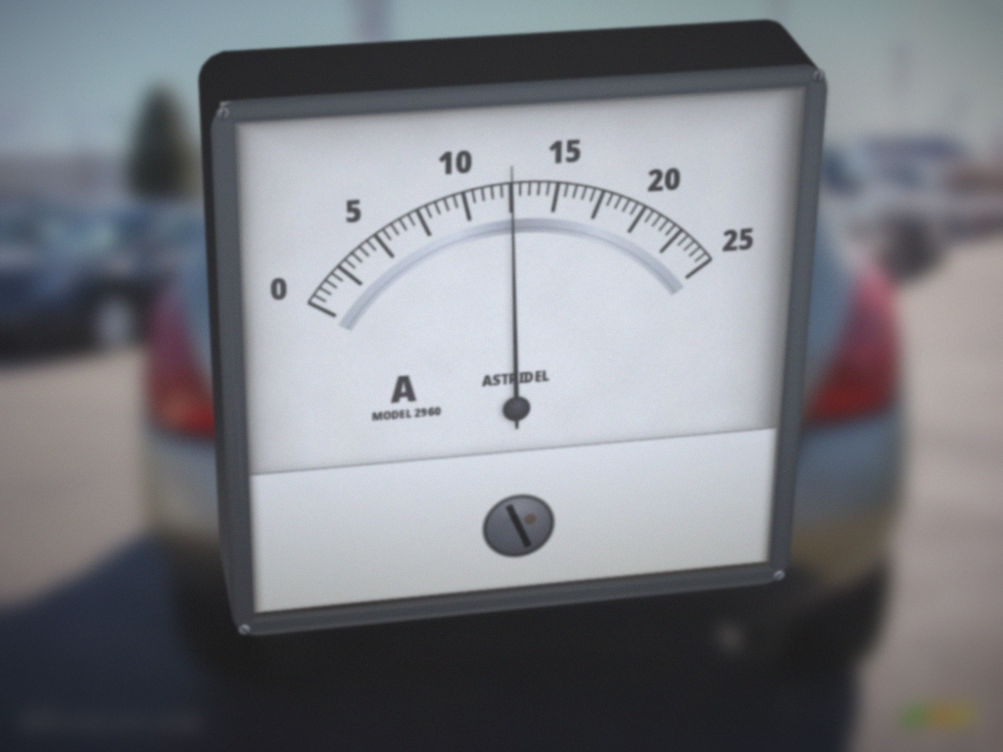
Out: {"value": 12.5, "unit": "A"}
